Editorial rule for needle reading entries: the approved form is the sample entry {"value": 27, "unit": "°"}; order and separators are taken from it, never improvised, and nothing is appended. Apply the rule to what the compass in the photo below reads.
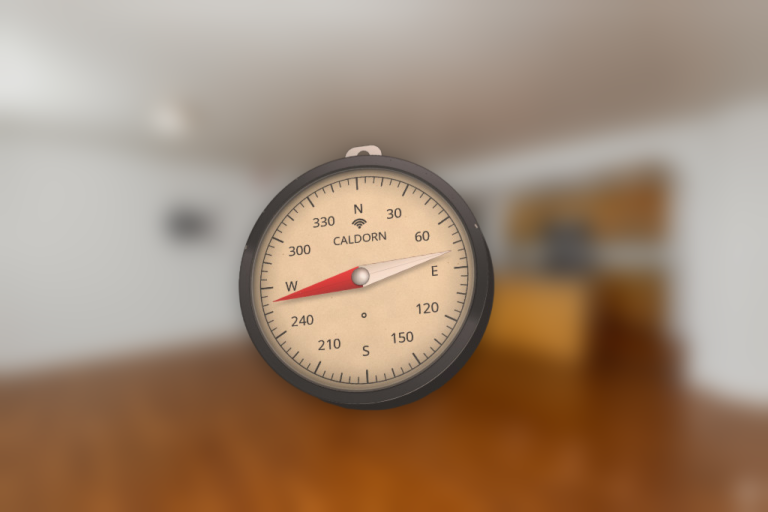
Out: {"value": 260, "unit": "°"}
